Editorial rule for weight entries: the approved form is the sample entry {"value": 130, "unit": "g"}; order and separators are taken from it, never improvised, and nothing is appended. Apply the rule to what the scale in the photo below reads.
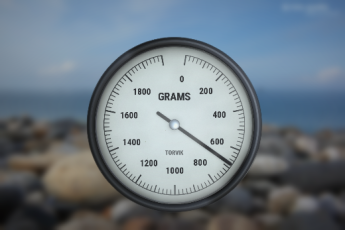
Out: {"value": 680, "unit": "g"}
